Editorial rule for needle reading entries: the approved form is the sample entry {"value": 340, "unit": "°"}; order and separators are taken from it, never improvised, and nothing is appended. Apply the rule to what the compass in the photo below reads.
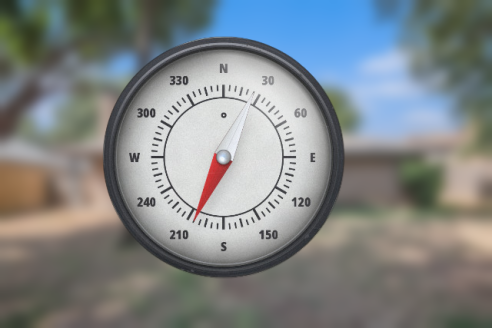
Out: {"value": 205, "unit": "°"}
